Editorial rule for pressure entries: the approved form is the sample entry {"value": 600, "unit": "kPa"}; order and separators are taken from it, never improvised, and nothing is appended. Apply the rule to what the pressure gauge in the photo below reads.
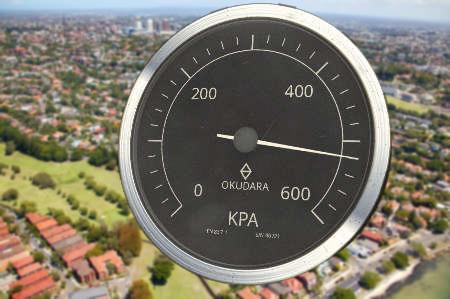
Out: {"value": 520, "unit": "kPa"}
